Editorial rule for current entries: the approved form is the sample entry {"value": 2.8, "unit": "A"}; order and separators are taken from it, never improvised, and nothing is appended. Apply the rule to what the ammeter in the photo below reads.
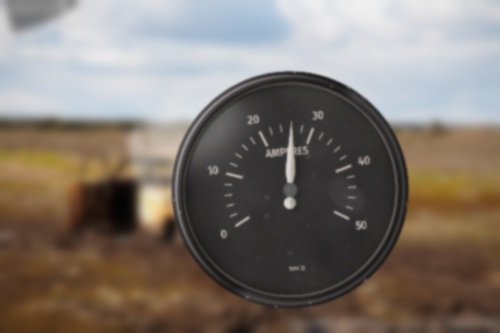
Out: {"value": 26, "unit": "A"}
